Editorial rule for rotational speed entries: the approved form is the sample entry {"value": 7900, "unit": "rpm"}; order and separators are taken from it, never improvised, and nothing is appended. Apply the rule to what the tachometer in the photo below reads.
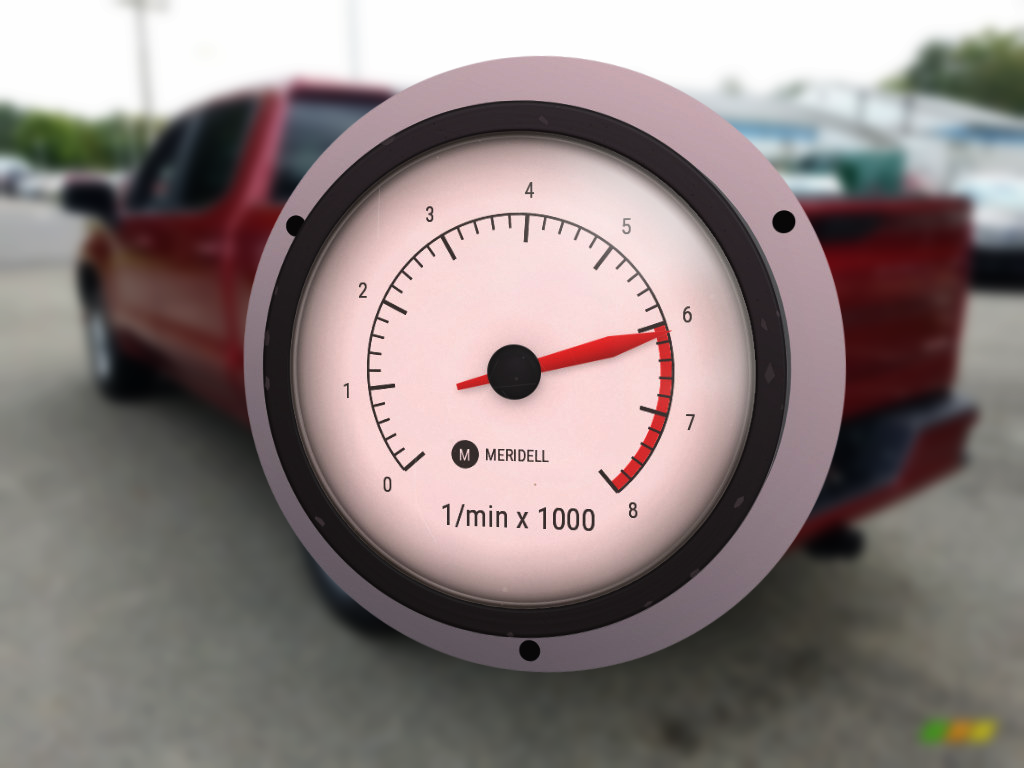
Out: {"value": 6100, "unit": "rpm"}
